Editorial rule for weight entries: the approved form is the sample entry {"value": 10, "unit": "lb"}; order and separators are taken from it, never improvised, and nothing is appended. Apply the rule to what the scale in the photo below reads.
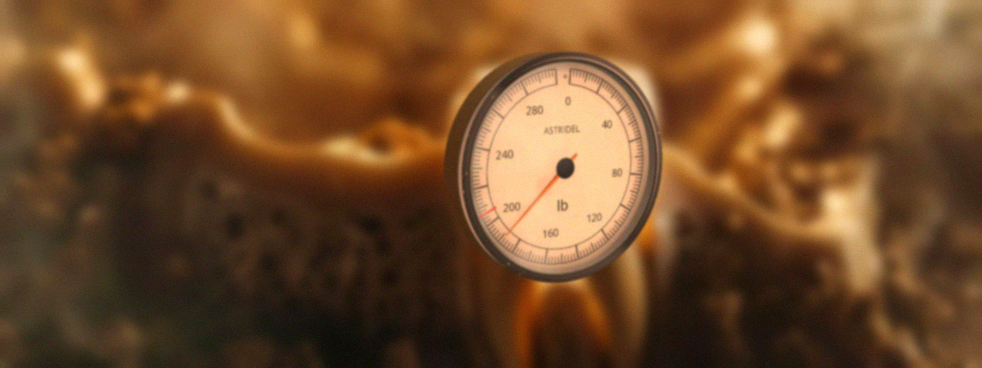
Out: {"value": 190, "unit": "lb"}
